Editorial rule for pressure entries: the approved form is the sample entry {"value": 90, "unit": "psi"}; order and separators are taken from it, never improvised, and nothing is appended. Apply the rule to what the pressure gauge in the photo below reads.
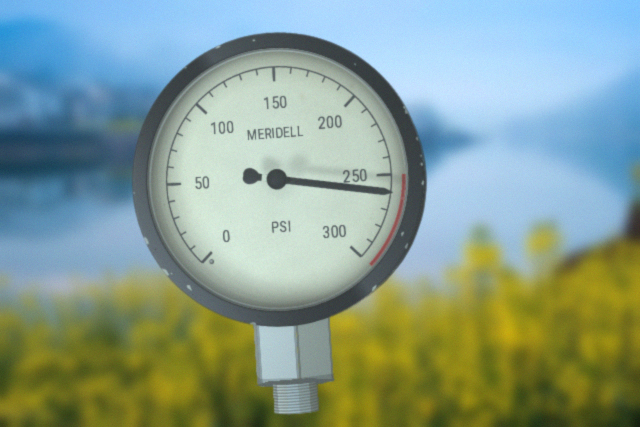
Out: {"value": 260, "unit": "psi"}
